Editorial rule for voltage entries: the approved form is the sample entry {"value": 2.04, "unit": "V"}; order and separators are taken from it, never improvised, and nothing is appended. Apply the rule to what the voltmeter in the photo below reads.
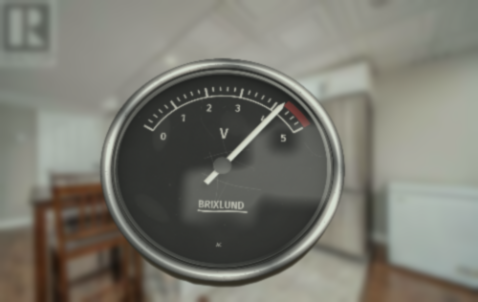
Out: {"value": 4.2, "unit": "V"}
